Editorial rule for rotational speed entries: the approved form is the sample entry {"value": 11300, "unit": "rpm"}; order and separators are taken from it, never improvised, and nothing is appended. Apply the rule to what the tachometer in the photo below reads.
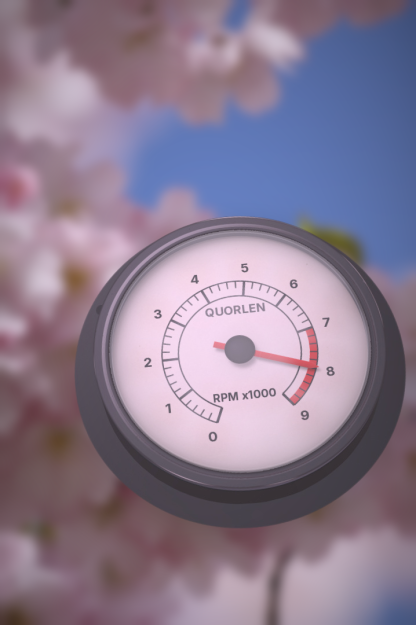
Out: {"value": 8000, "unit": "rpm"}
